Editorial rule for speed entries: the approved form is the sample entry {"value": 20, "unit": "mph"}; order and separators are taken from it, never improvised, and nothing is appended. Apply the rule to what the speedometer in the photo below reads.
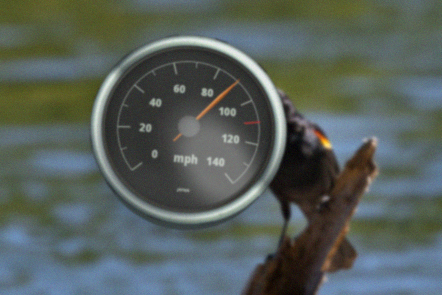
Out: {"value": 90, "unit": "mph"}
